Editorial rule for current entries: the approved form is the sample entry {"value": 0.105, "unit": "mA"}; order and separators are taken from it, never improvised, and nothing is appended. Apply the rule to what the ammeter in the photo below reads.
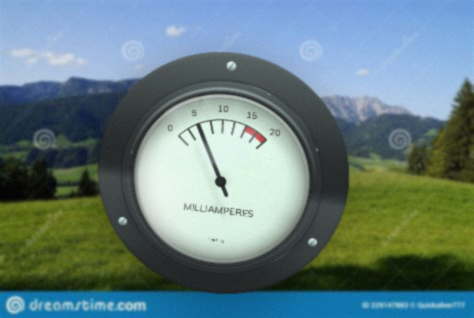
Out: {"value": 5, "unit": "mA"}
